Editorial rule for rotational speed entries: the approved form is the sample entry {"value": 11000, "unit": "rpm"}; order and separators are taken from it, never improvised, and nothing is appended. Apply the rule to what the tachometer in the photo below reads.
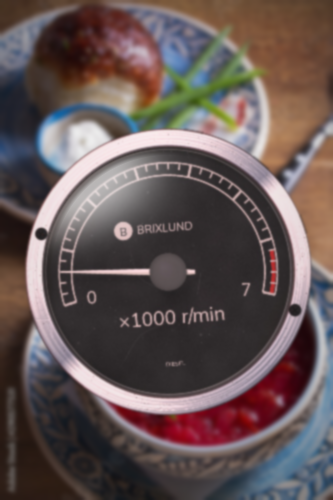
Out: {"value": 600, "unit": "rpm"}
